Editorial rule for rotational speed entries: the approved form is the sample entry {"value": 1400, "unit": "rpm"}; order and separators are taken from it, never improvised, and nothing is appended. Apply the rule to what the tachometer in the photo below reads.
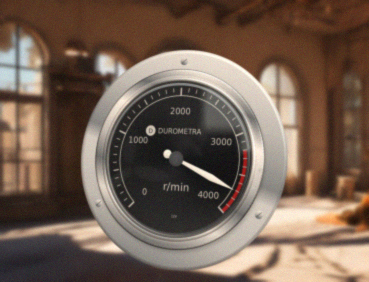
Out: {"value": 3700, "unit": "rpm"}
